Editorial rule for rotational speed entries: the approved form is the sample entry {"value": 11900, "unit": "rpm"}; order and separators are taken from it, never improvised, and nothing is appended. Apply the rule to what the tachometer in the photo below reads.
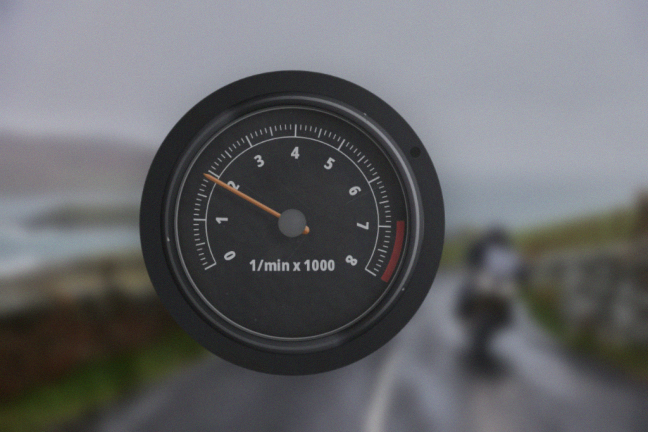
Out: {"value": 1900, "unit": "rpm"}
